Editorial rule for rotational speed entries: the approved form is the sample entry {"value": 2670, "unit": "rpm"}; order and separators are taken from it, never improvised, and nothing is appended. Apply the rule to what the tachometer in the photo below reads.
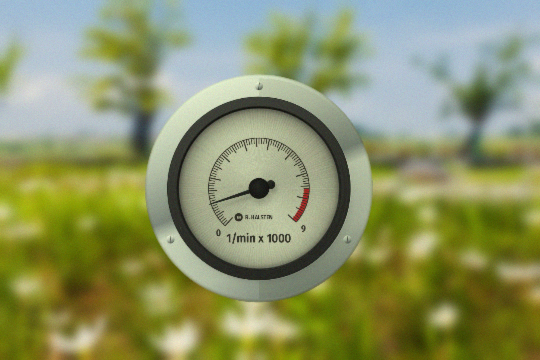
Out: {"value": 1000, "unit": "rpm"}
